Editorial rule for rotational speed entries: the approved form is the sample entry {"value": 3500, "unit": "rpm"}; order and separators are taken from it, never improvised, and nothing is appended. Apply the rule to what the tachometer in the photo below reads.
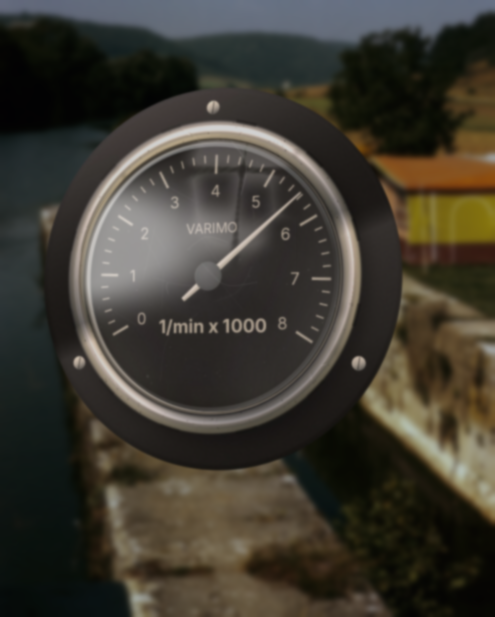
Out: {"value": 5600, "unit": "rpm"}
